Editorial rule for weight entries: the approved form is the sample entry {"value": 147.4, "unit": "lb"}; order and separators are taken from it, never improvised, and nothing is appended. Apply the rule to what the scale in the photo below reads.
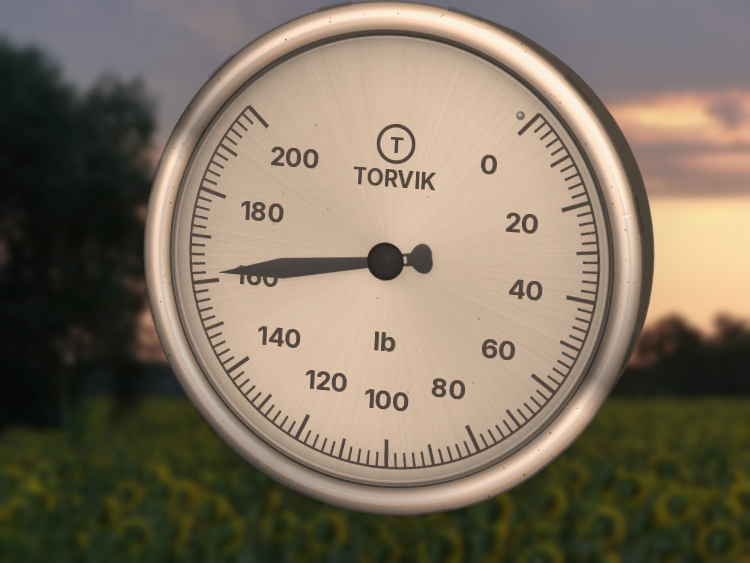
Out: {"value": 162, "unit": "lb"}
